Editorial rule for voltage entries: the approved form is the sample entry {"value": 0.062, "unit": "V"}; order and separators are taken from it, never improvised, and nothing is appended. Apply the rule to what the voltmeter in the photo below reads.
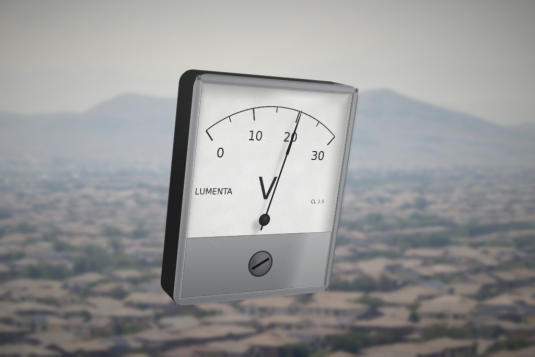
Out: {"value": 20, "unit": "V"}
